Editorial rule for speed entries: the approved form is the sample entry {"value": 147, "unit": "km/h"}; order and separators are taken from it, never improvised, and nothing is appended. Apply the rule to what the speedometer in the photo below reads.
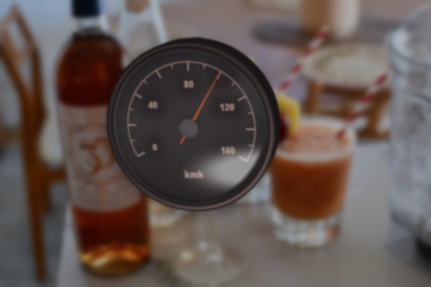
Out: {"value": 100, "unit": "km/h"}
